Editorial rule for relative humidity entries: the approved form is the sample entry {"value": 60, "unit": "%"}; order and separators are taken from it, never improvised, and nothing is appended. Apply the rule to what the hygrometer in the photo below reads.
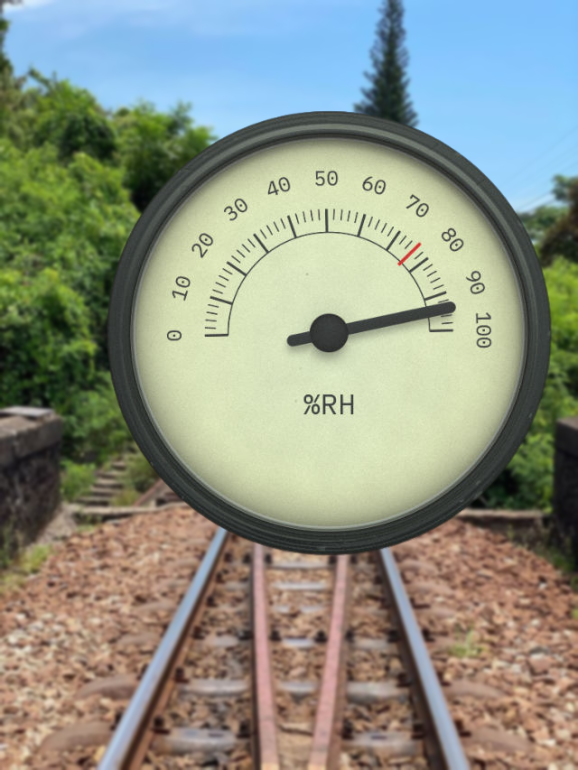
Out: {"value": 94, "unit": "%"}
